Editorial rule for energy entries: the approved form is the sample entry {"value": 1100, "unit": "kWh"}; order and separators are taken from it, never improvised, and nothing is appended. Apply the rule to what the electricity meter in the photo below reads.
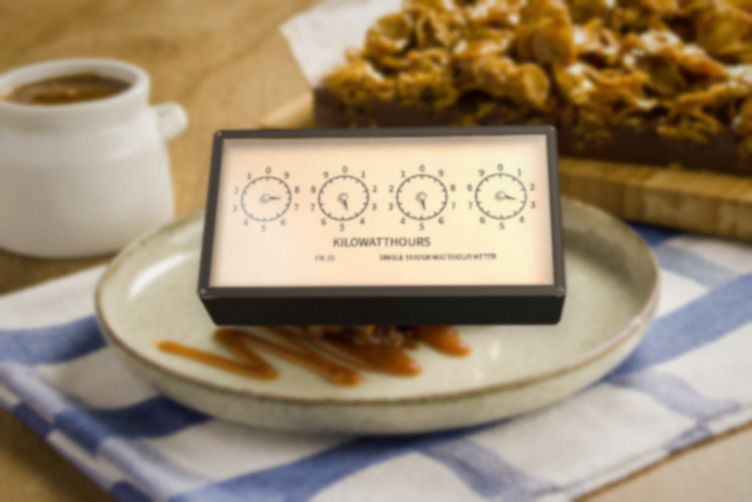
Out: {"value": 7453, "unit": "kWh"}
